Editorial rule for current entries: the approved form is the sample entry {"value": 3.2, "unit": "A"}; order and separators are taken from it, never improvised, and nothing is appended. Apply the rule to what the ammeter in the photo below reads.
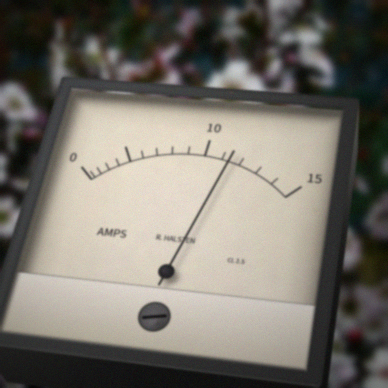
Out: {"value": 11.5, "unit": "A"}
